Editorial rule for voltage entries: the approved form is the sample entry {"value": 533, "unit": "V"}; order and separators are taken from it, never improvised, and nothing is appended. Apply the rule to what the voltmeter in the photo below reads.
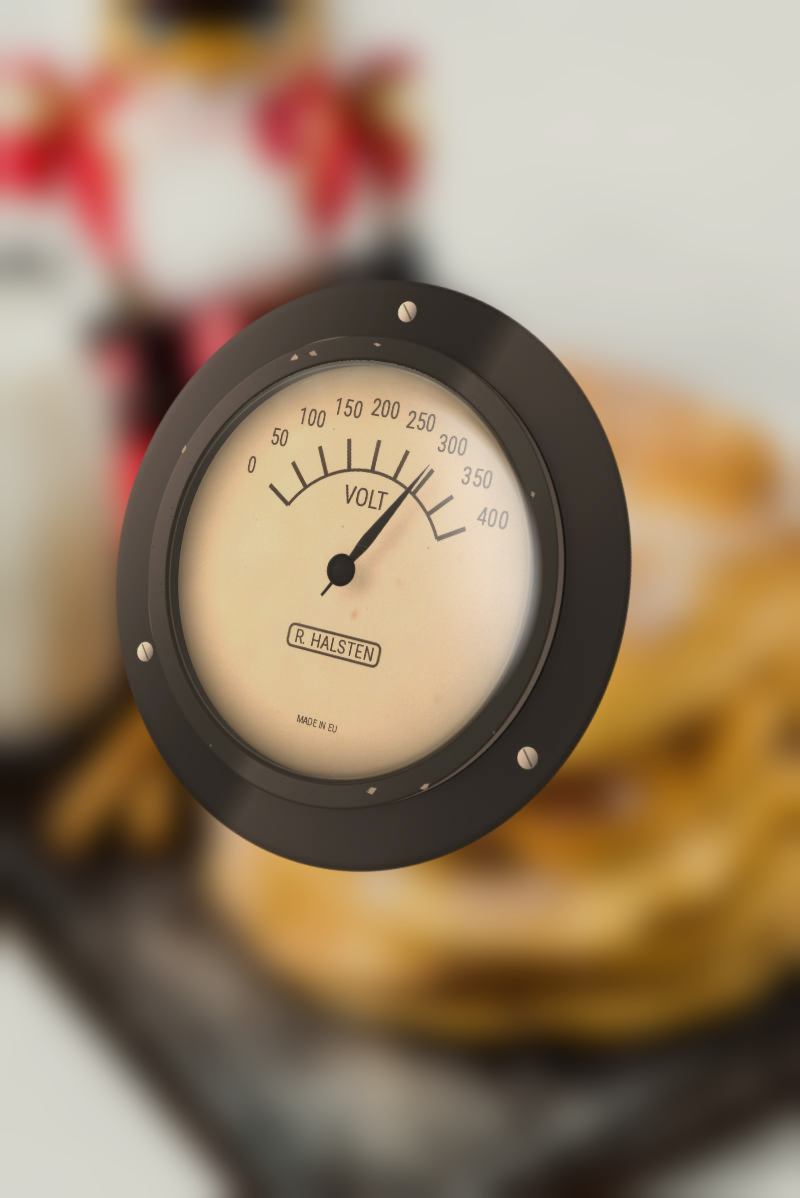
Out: {"value": 300, "unit": "V"}
